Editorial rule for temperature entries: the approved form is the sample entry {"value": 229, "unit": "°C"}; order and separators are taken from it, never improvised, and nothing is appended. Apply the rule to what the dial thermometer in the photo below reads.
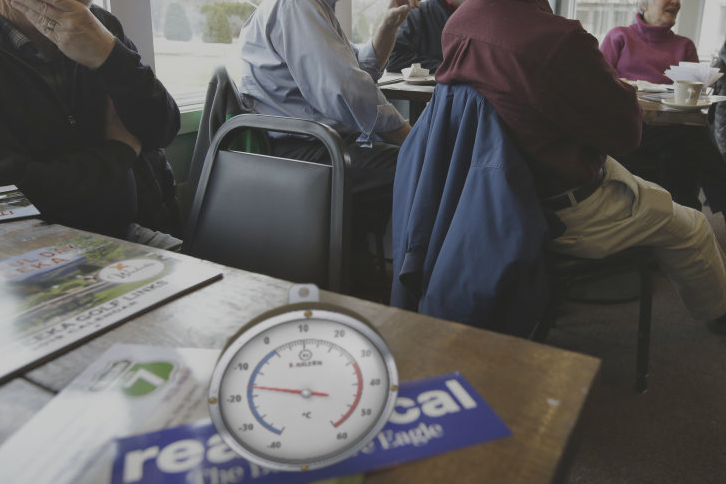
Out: {"value": -15, "unit": "°C"}
